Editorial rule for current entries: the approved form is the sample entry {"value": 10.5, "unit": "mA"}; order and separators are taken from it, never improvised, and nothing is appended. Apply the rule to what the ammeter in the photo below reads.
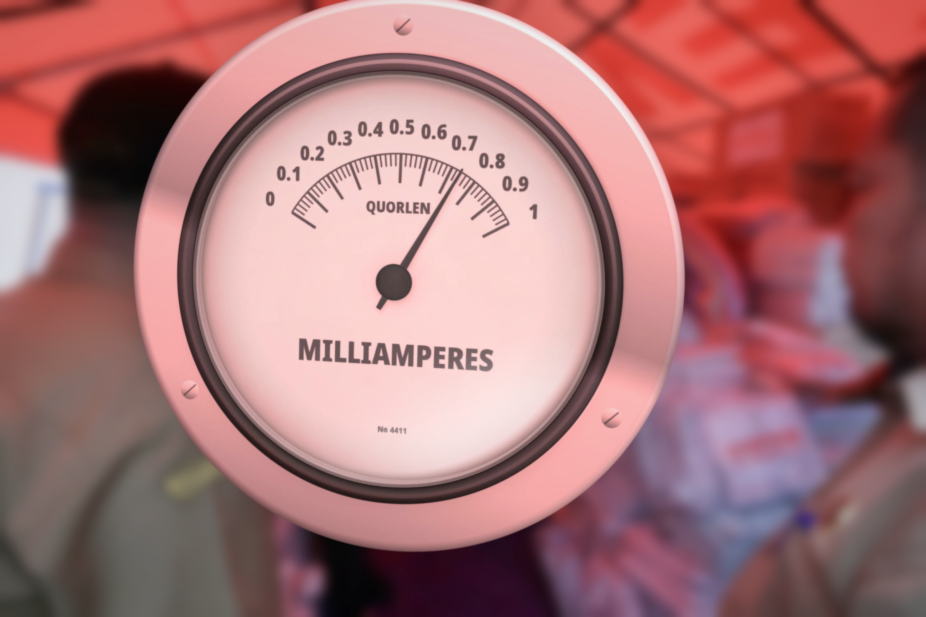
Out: {"value": 0.74, "unit": "mA"}
